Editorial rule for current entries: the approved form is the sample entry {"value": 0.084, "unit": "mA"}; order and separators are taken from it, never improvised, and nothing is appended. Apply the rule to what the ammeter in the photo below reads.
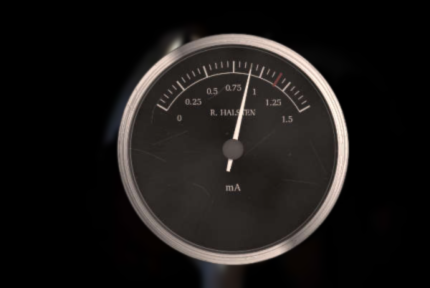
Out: {"value": 0.9, "unit": "mA"}
